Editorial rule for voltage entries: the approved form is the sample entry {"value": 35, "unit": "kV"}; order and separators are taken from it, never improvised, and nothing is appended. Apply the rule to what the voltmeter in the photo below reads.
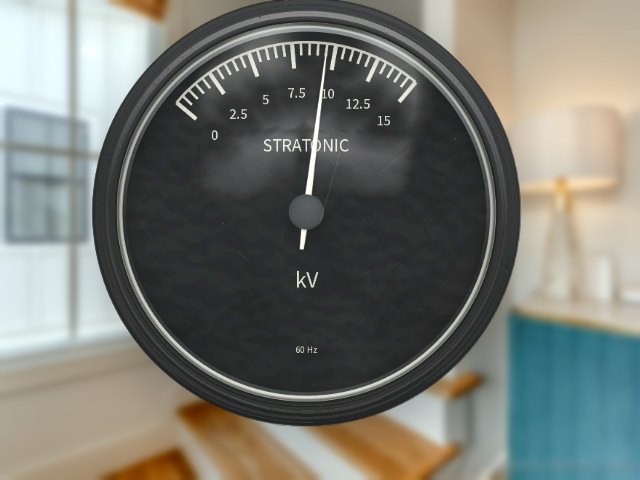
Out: {"value": 9.5, "unit": "kV"}
